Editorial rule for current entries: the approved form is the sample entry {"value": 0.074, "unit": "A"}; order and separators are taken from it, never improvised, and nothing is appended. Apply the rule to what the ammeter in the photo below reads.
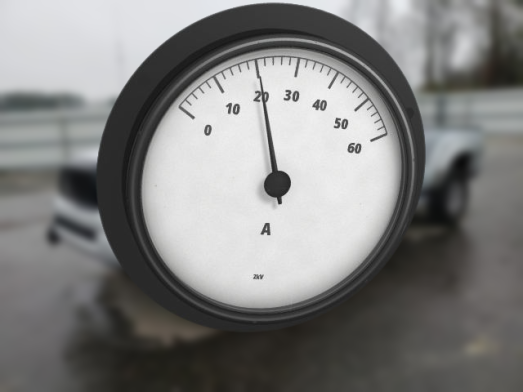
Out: {"value": 20, "unit": "A"}
